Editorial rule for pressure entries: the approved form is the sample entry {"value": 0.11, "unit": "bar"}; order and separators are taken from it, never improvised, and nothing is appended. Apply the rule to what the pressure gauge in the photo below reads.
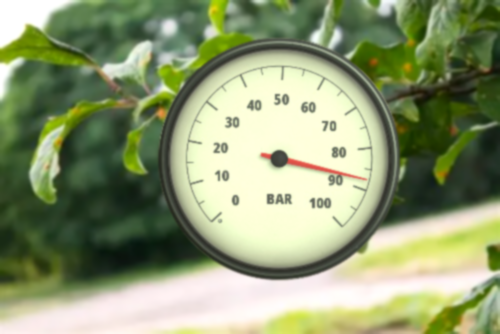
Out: {"value": 87.5, "unit": "bar"}
